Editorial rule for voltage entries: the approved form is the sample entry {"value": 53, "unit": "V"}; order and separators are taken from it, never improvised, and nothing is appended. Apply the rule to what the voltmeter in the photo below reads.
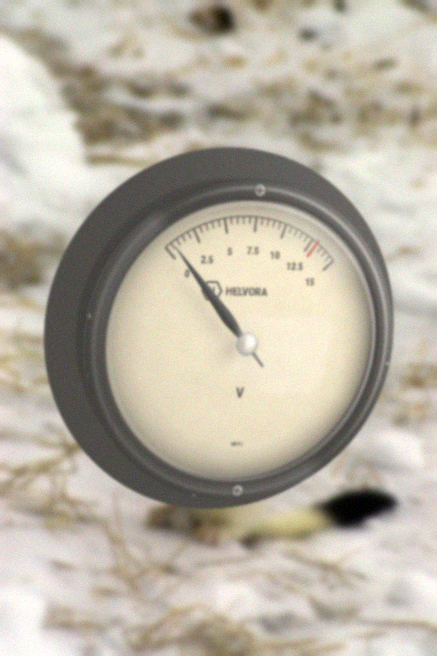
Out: {"value": 0.5, "unit": "V"}
